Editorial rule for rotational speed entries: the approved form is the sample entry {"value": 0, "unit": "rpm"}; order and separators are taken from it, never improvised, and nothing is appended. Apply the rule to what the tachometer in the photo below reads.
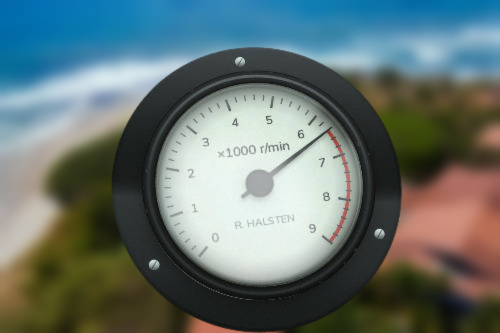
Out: {"value": 6400, "unit": "rpm"}
